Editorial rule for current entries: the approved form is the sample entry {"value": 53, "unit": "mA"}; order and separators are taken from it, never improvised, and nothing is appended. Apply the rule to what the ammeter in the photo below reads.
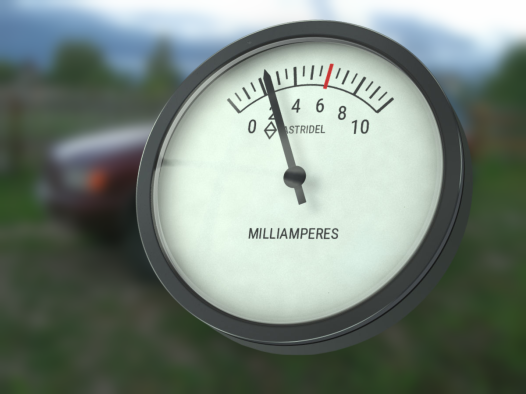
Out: {"value": 2.5, "unit": "mA"}
